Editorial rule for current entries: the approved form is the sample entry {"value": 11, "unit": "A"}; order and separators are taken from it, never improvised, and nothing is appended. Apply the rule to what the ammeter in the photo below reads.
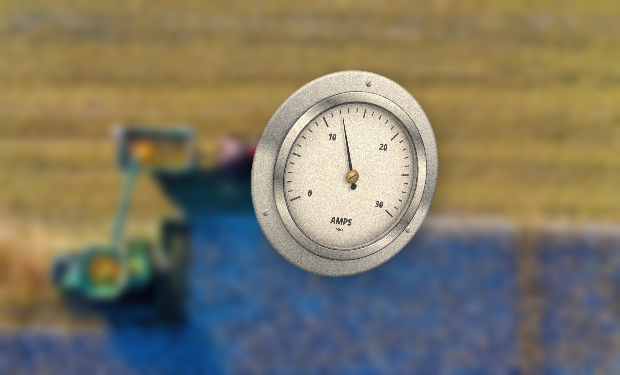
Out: {"value": 12, "unit": "A"}
